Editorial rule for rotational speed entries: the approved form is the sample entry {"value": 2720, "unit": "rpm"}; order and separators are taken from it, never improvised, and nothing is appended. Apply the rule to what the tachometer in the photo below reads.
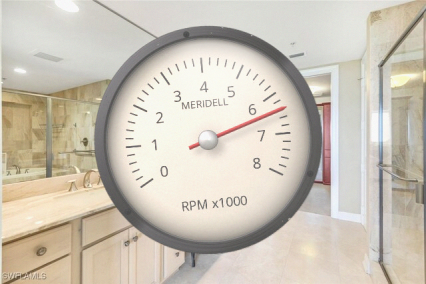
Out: {"value": 6400, "unit": "rpm"}
